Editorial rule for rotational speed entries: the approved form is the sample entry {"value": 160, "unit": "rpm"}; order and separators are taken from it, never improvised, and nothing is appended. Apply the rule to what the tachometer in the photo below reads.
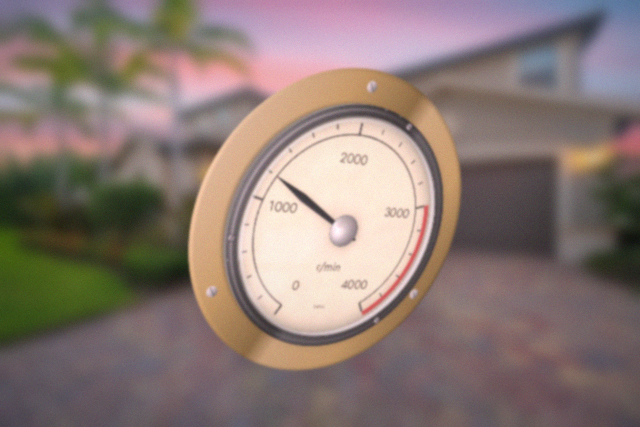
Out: {"value": 1200, "unit": "rpm"}
